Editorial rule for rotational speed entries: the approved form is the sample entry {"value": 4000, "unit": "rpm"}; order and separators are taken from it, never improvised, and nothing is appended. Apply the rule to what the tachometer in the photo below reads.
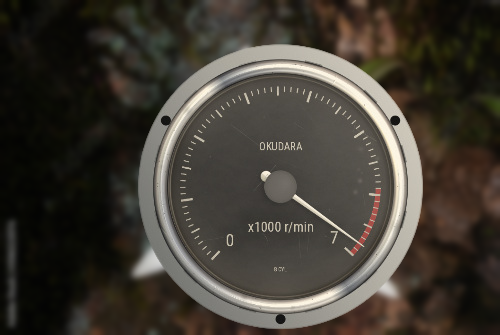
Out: {"value": 6800, "unit": "rpm"}
